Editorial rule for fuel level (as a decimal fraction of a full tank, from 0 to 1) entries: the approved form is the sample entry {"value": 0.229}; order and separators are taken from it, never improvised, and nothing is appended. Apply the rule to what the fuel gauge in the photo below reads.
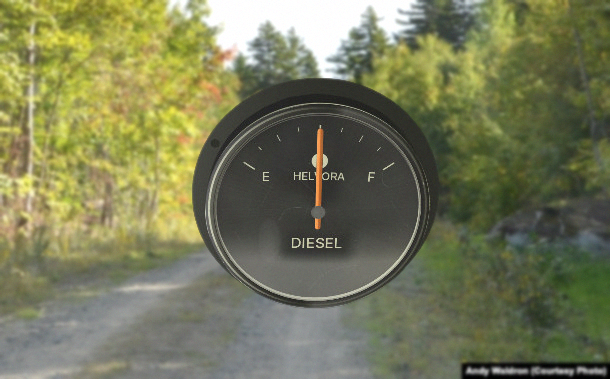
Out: {"value": 0.5}
